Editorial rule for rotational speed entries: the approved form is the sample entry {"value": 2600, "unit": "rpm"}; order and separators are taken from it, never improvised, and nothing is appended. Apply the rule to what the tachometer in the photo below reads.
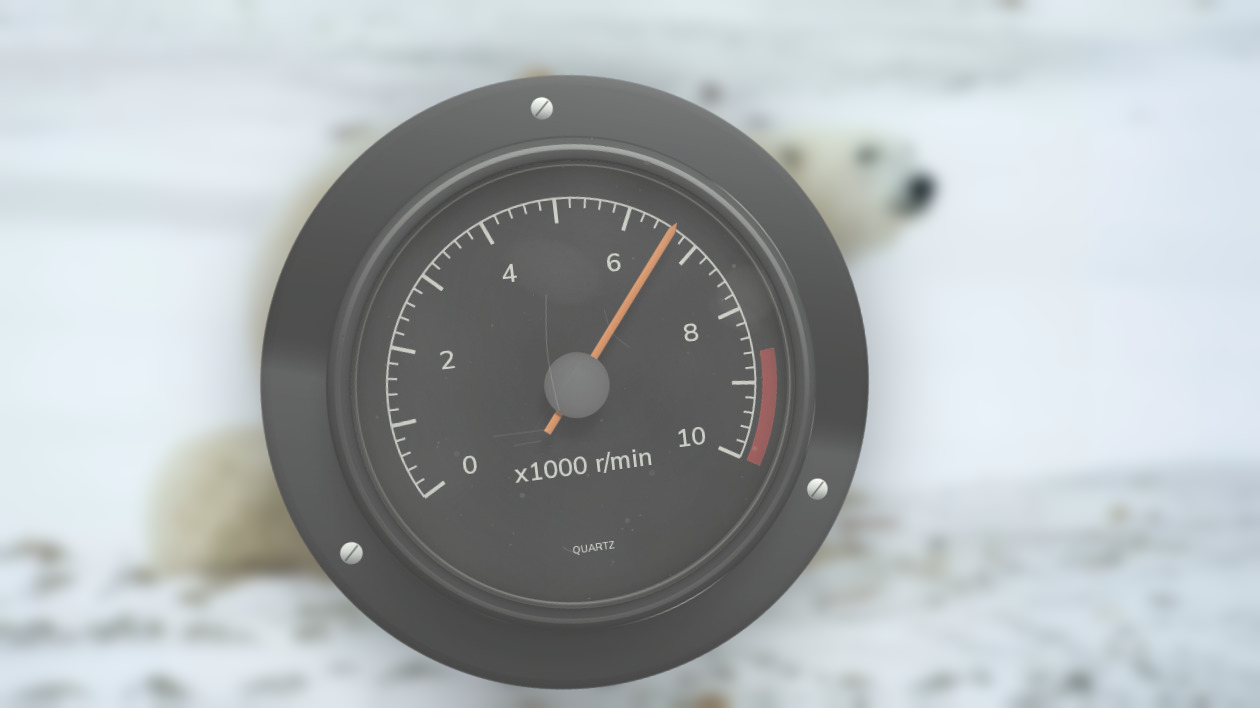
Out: {"value": 6600, "unit": "rpm"}
